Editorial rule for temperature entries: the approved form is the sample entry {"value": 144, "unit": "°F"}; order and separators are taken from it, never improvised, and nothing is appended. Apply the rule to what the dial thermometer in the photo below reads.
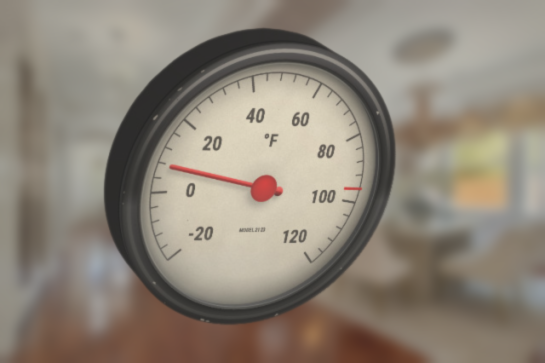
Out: {"value": 8, "unit": "°F"}
